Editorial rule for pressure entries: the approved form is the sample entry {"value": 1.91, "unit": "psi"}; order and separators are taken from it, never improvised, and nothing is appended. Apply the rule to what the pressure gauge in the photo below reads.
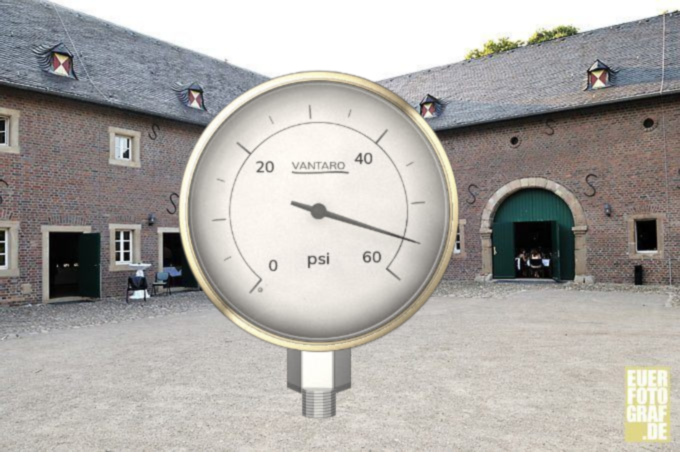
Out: {"value": 55, "unit": "psi"}
